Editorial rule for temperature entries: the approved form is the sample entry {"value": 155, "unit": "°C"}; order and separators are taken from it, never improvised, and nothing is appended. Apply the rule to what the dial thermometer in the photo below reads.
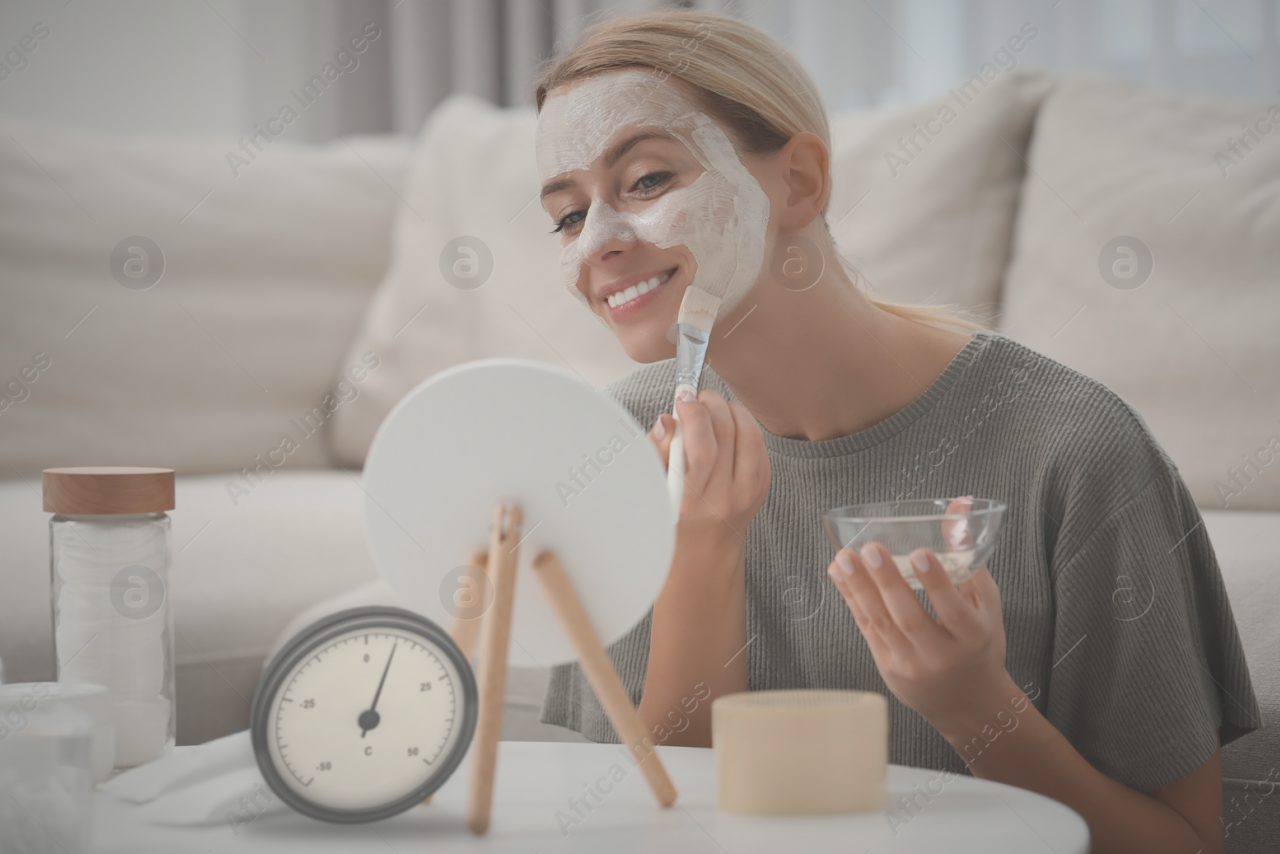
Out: {"value": 7.5, "unit": "°C"}
